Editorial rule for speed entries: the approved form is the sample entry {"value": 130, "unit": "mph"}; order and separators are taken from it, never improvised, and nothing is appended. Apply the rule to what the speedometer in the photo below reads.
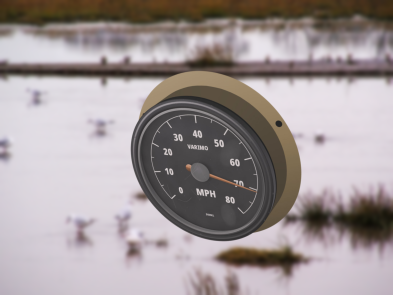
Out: {"value": 70, "unit": "mph"}
